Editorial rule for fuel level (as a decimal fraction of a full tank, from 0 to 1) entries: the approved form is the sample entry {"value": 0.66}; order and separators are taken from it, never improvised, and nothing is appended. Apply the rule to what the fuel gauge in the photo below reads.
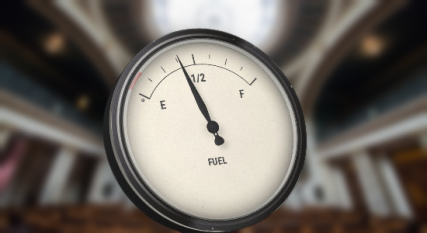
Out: {"value": 0.375}
